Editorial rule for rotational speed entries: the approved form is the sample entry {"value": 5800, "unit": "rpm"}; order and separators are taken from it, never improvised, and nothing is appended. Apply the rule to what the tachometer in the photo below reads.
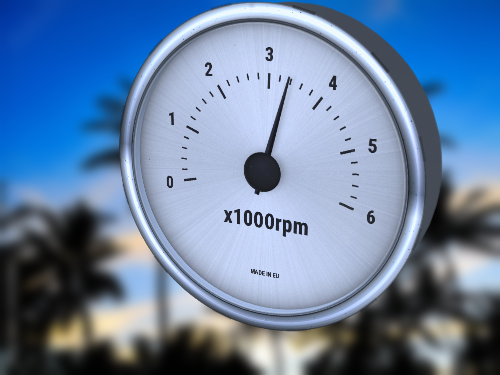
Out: {"value": 3400, "unit": "rpm"}
